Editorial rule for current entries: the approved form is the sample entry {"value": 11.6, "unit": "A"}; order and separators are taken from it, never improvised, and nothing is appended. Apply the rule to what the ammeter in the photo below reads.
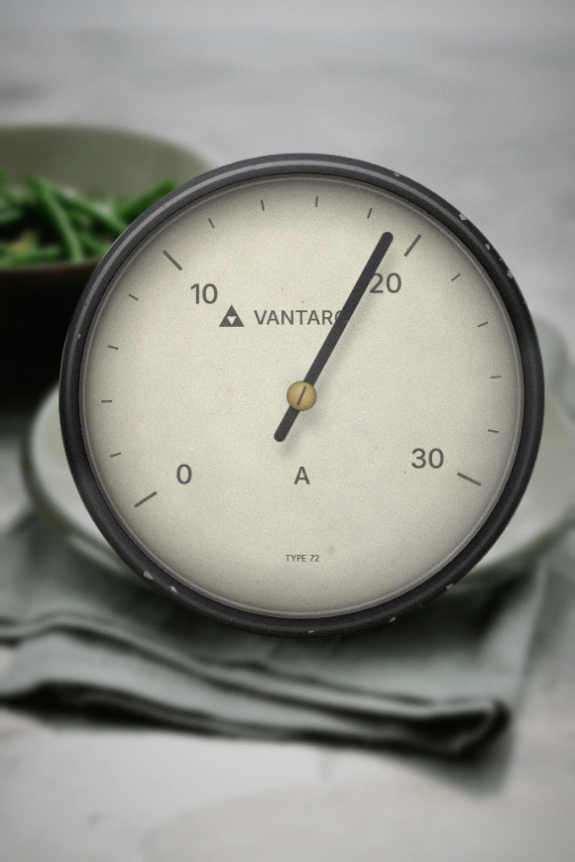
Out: {"value": 19, "unit": "A"}
